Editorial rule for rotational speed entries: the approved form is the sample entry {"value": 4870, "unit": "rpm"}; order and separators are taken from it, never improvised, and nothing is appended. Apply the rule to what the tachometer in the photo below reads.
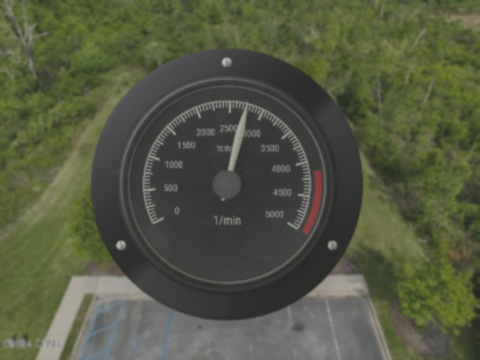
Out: {"value": 2750, "unit": "rpm"}
